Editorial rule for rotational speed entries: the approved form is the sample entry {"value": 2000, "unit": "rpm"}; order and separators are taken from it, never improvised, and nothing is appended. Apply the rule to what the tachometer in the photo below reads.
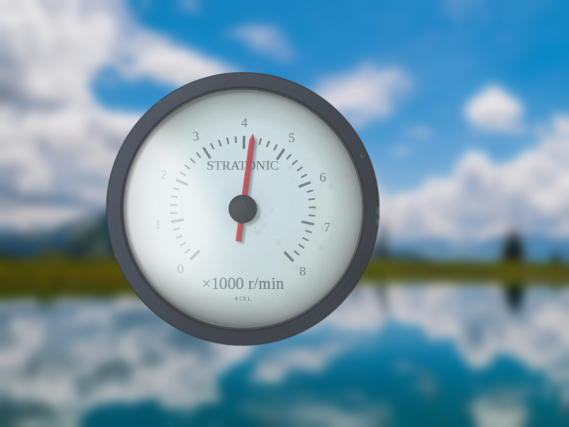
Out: {"value": 4200, "unit": "rpm"}
